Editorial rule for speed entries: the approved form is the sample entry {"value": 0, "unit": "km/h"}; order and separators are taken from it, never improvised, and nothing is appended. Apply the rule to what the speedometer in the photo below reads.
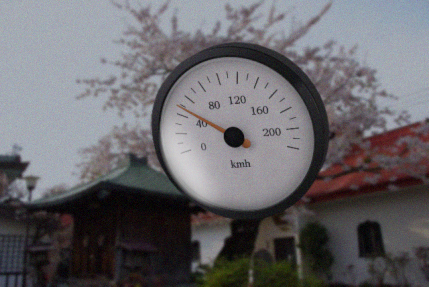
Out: {"value": 50, "unit": "km/h"}
